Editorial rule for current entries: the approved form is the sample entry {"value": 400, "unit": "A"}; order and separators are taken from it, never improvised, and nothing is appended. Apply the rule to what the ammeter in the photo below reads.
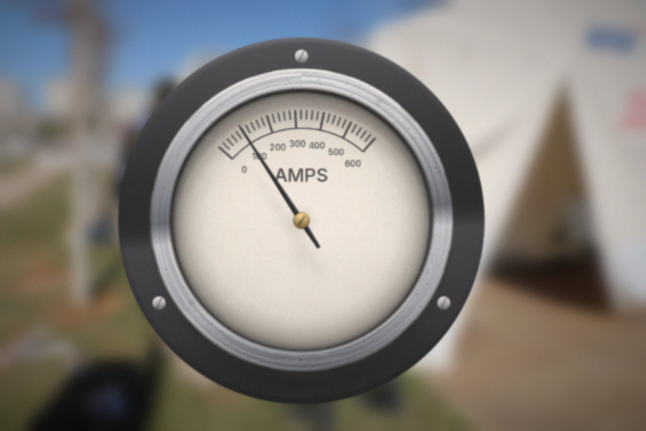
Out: {"value": 100, "unit": "A"}
